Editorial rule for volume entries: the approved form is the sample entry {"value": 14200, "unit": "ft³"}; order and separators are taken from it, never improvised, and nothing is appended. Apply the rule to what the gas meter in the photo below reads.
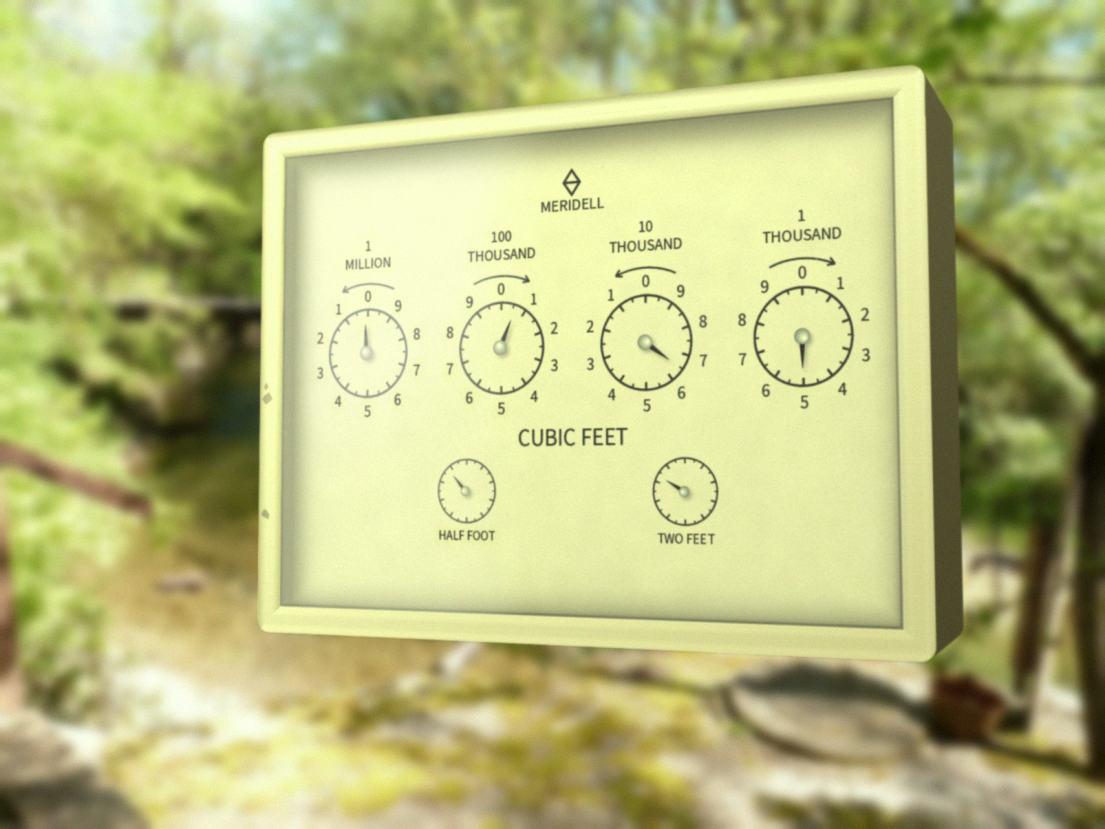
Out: {"value": 6500, "unit": "ft³"}
